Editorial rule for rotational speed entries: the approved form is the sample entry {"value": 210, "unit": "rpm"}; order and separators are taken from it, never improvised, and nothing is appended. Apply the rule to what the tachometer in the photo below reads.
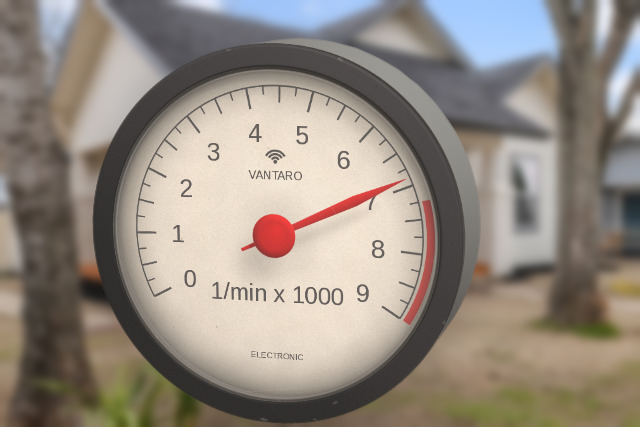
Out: {"value": 6875, "unit": "rpm"}
